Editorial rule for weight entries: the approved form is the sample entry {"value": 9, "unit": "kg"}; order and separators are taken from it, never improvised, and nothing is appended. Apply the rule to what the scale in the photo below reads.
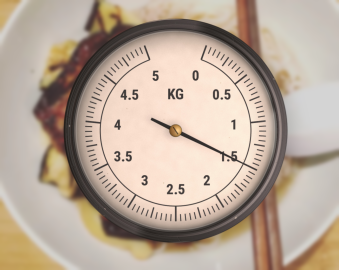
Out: {"value": 1.5, "unit": "kg"}
